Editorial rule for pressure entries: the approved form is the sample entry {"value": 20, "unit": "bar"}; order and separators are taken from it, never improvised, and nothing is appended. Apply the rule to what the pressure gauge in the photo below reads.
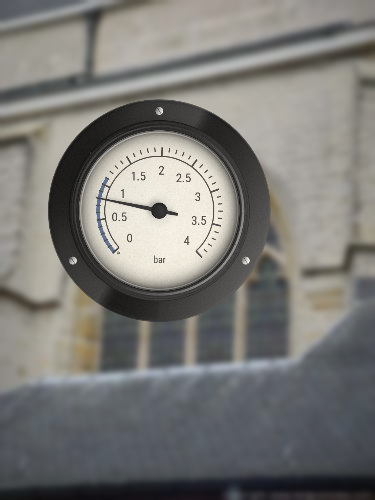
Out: {"value": 0.8, "unit": "bar"}
